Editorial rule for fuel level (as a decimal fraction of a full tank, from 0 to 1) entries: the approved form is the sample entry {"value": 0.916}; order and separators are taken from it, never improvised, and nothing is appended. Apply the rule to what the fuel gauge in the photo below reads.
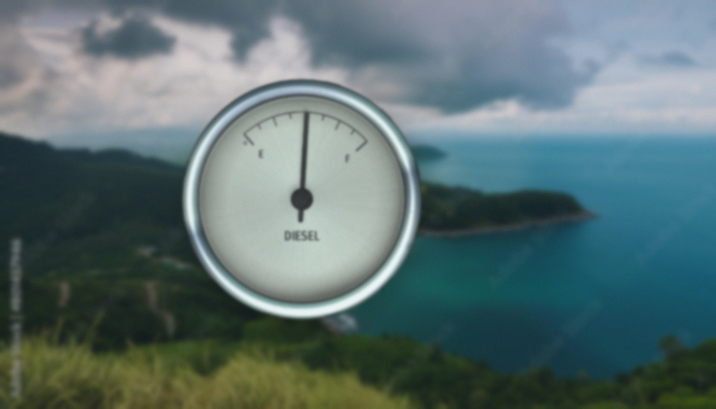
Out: {"value": 0.5}
